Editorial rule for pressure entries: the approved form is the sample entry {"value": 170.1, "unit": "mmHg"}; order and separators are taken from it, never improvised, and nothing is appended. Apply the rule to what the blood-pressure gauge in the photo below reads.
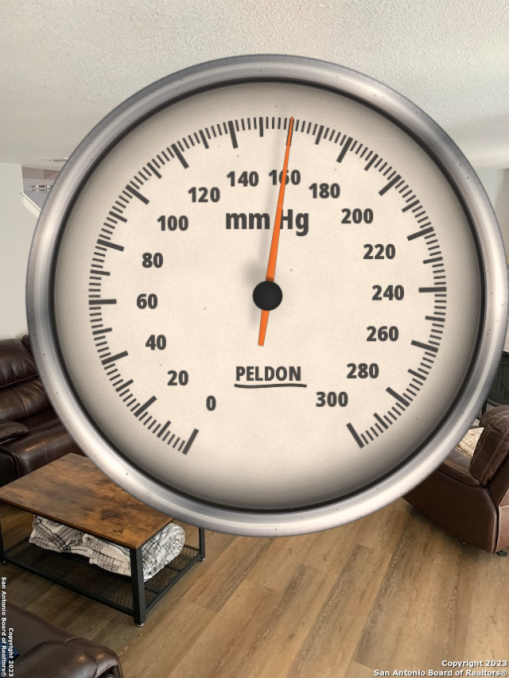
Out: {"value": 160, "unit": "mmHg"}
